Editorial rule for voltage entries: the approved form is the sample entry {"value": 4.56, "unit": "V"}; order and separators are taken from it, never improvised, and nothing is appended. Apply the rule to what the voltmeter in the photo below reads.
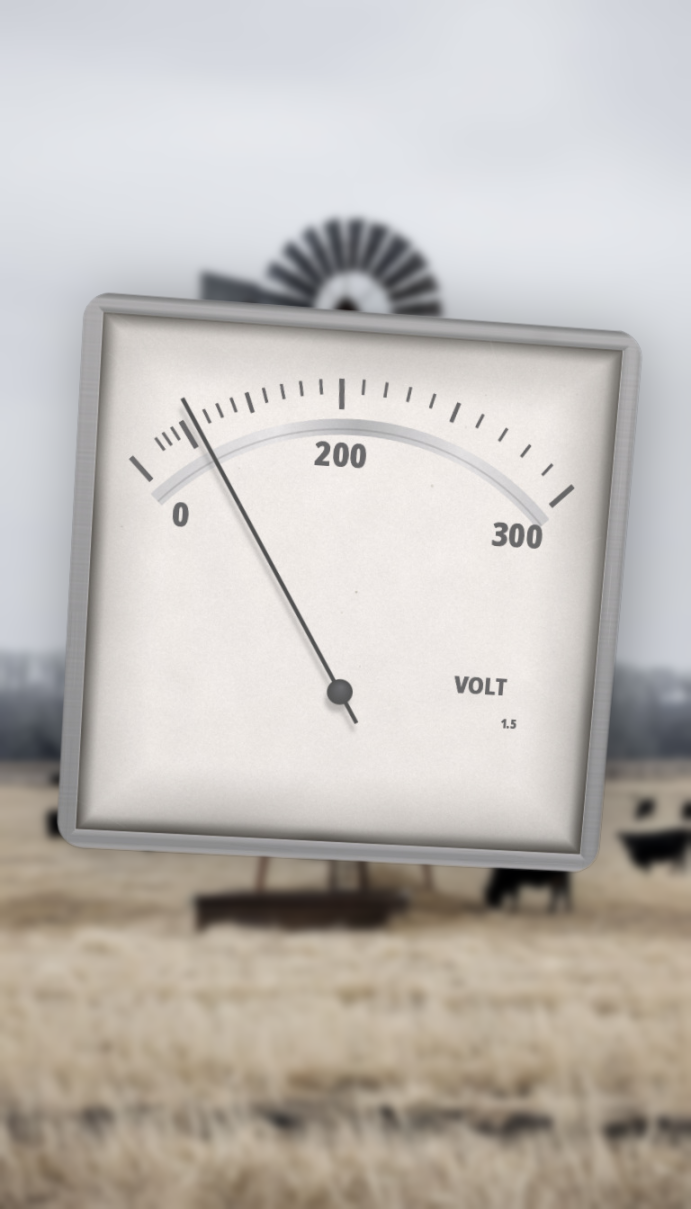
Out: {"value": 110, "unit": "V"}
